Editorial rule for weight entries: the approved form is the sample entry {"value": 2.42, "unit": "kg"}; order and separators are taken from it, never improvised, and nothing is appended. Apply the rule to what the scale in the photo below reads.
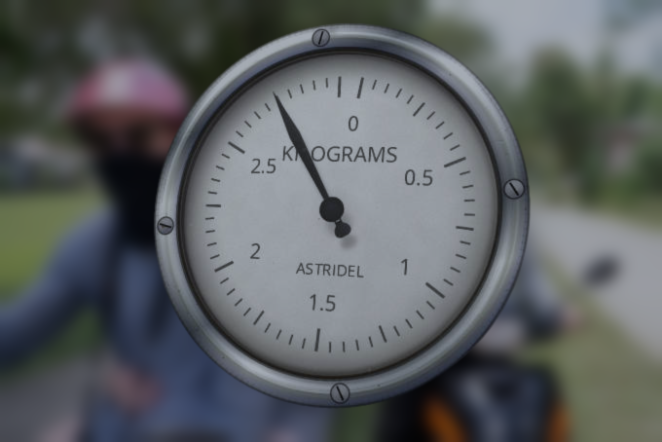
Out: {"value": 2.75, "unit": "kg"}
